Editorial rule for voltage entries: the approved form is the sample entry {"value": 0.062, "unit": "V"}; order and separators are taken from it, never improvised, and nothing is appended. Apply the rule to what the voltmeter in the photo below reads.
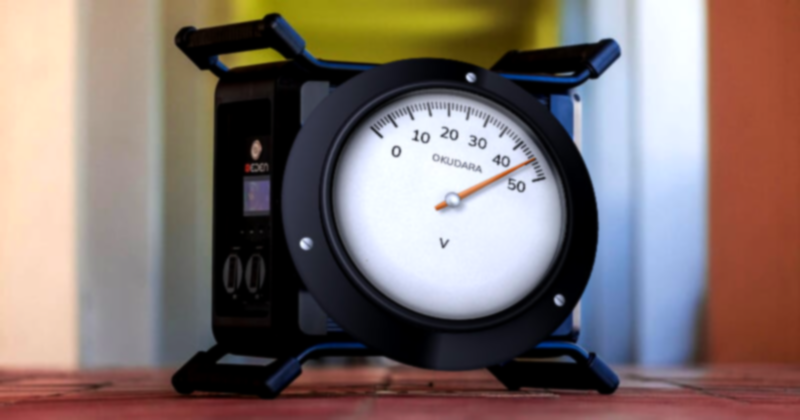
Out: {"value": 45, "unit": "V"}
